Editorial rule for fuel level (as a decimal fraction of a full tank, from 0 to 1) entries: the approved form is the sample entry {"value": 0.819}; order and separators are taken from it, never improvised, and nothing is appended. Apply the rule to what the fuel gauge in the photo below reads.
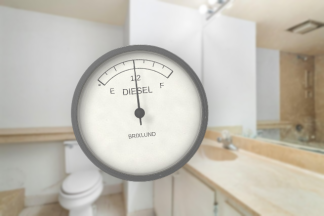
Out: {"value": 0.5}
